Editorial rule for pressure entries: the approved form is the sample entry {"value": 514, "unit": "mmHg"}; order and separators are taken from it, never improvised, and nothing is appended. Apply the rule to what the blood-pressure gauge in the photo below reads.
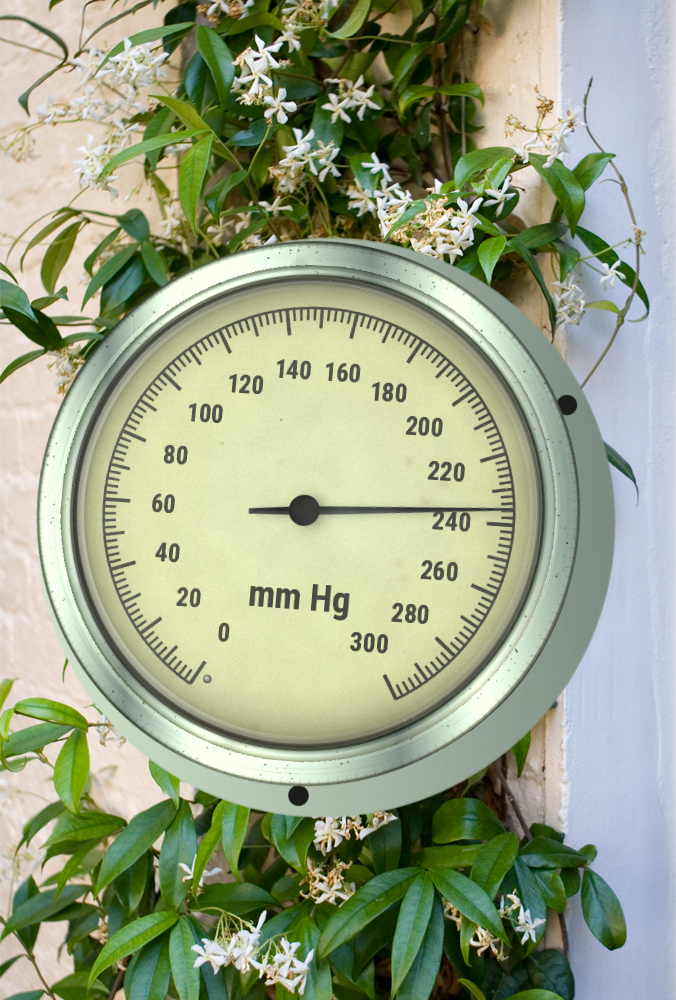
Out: {"value": 236, "unit": "mmHg"}
